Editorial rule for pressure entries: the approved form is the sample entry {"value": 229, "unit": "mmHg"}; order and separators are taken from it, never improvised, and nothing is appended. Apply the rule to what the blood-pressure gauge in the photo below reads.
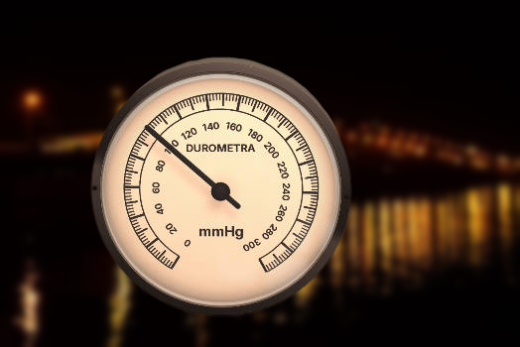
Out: {"value": 100, "unit": "mmHg"}
